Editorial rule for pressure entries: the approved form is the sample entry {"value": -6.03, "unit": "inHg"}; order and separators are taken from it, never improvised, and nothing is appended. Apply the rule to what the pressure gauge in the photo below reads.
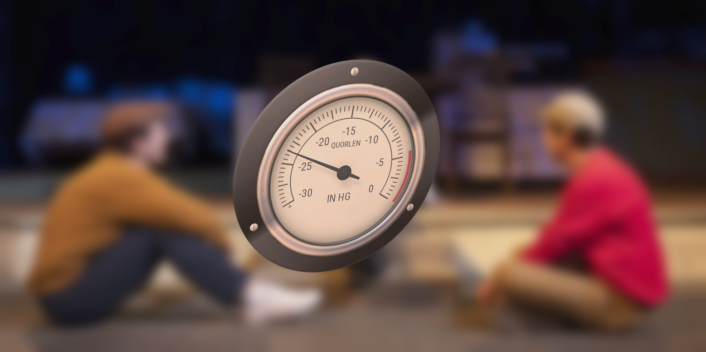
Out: {"value": -23.5, "unit": "inHg"}
